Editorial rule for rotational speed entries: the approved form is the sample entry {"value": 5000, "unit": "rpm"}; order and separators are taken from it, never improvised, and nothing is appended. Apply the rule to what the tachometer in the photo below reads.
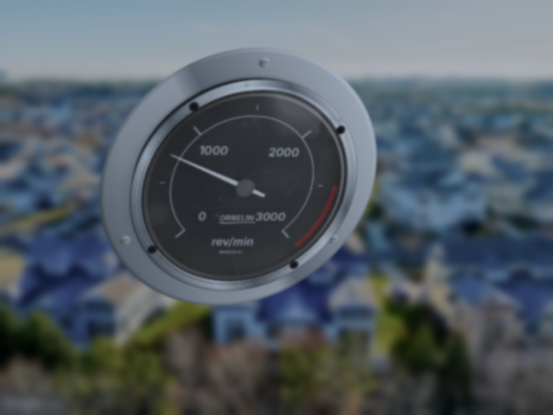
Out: {"value": 750, "unit": "rpm"}
